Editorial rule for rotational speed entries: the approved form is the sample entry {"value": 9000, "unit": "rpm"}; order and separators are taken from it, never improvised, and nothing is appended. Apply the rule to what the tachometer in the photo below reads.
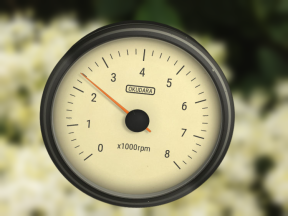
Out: {"value": 2400, "unit": "rpm"}
